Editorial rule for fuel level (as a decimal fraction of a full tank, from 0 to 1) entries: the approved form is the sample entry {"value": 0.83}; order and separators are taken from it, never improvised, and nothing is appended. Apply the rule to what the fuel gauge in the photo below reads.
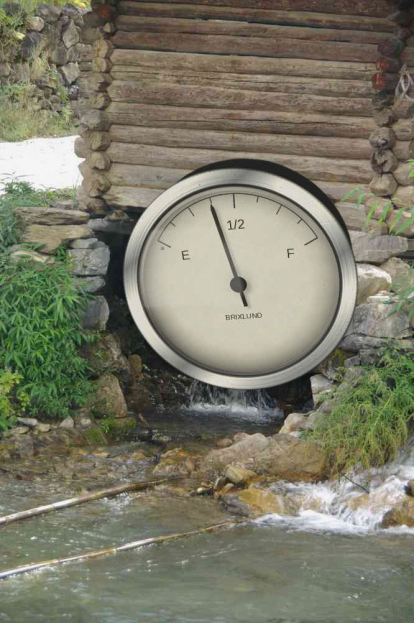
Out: {"value": 0.375}
